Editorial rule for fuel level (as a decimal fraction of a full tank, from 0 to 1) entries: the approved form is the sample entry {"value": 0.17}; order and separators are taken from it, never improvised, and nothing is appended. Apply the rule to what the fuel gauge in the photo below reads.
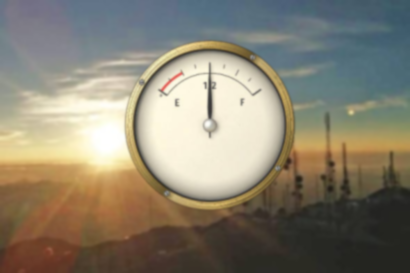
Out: {"value": 0.5}
